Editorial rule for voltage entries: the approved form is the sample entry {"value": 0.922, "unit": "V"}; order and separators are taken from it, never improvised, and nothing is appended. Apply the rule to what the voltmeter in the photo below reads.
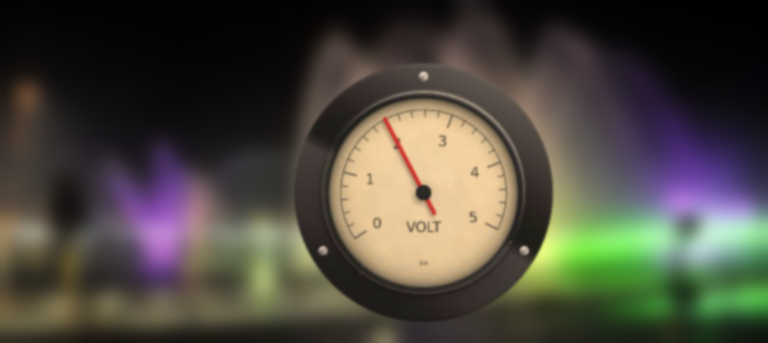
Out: {"value": 2, "unit": "V"}
